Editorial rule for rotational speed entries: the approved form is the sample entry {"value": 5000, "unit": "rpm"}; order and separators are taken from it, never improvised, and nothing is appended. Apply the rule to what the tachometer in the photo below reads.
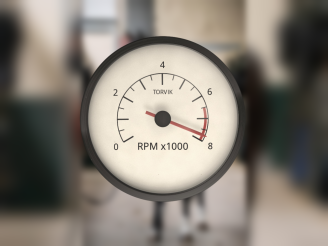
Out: {"value": 7750, "unit": "rpm"}
